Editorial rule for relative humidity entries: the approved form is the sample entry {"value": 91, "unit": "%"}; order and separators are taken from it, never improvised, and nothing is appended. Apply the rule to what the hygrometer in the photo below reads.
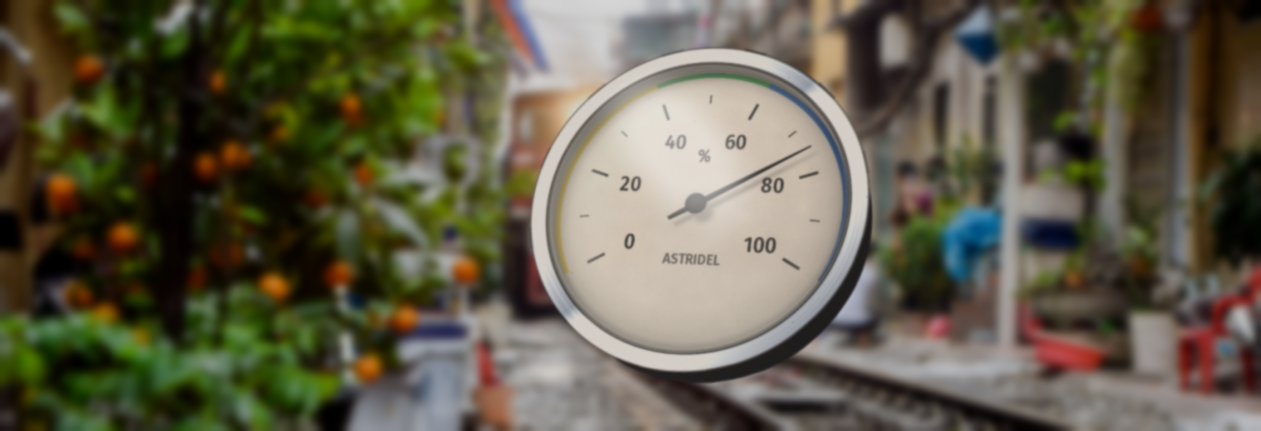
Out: {"value": 75, "unit": "%"}
